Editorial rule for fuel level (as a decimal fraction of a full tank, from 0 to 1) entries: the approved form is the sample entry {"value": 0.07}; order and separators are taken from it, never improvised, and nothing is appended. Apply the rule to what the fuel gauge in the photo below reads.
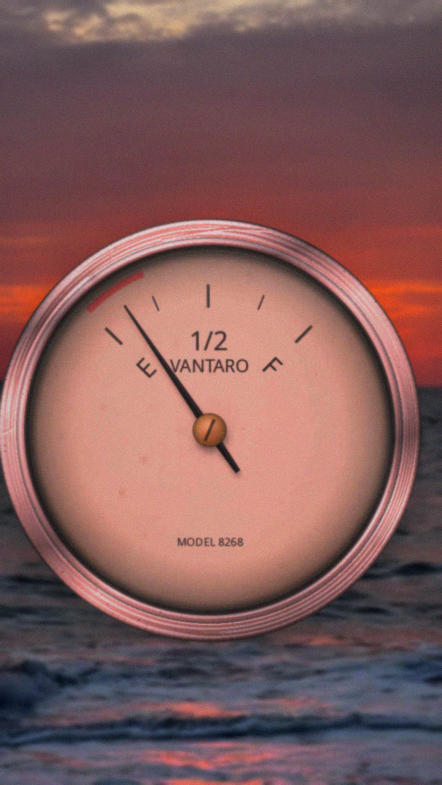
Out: {"value": 0.125}
